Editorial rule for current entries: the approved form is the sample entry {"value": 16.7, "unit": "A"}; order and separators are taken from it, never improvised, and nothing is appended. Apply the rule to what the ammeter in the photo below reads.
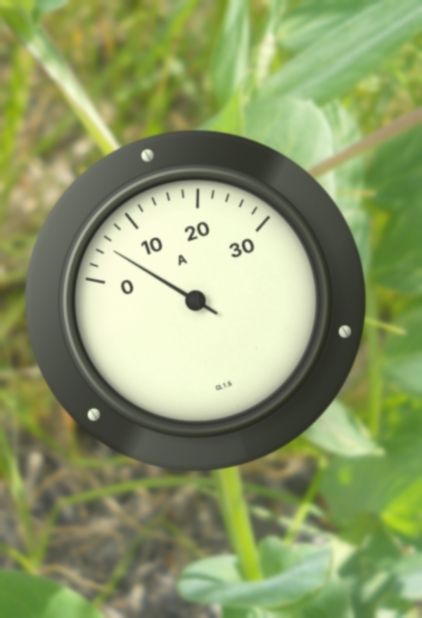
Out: {"value": 5, "unit": "A"}
